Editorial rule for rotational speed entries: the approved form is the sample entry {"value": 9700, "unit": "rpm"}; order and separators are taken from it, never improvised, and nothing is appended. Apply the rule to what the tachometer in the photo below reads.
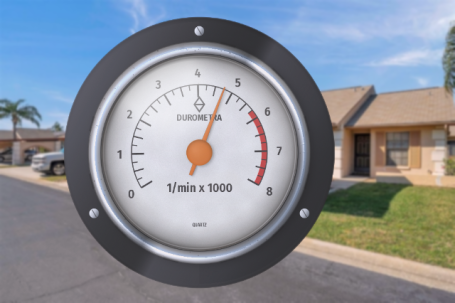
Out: {"value": 4750, "unit": "rpm"}
